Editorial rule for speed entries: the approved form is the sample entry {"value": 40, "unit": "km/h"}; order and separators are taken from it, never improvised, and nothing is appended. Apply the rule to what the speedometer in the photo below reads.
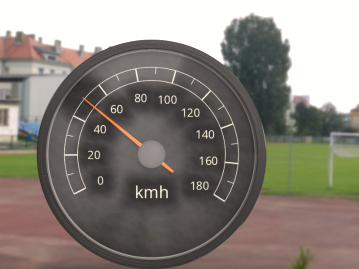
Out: {"value": 50, "unit": "km/h"}
